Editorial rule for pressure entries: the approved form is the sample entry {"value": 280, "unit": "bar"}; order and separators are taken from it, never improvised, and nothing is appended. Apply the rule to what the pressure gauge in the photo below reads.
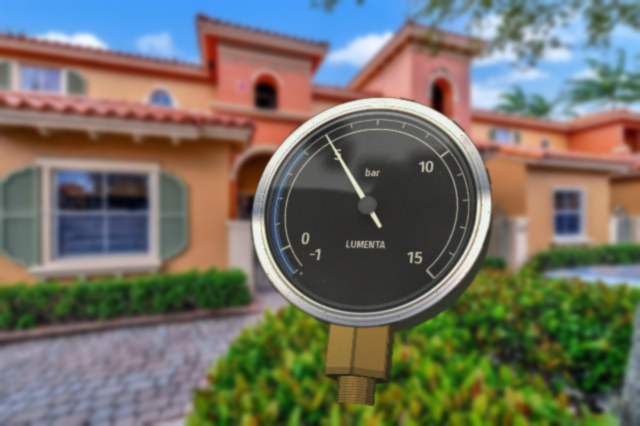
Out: {"value": 5, "unit": "bar"}
